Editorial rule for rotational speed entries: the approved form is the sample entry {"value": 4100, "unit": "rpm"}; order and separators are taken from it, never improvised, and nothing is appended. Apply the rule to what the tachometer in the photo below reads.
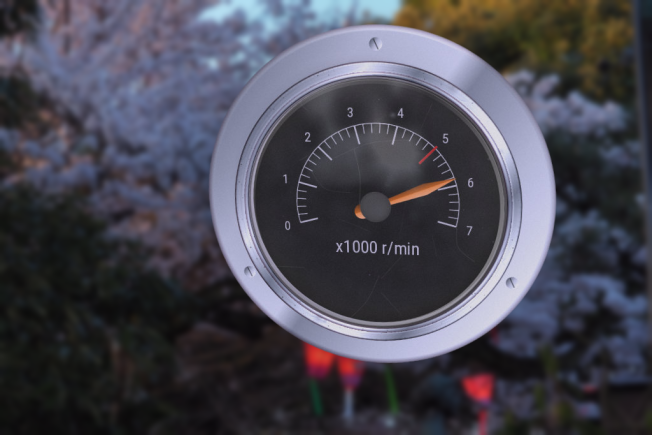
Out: {"value": 5800, "unit": "rpm"}
